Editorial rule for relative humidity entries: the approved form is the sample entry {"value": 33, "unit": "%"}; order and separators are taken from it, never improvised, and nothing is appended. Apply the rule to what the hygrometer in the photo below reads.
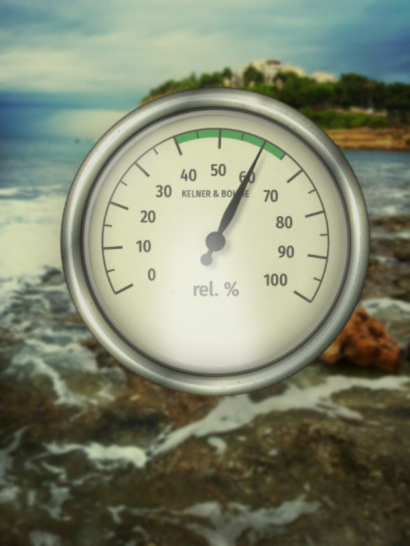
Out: {"value": 60, "unit": "%"}
